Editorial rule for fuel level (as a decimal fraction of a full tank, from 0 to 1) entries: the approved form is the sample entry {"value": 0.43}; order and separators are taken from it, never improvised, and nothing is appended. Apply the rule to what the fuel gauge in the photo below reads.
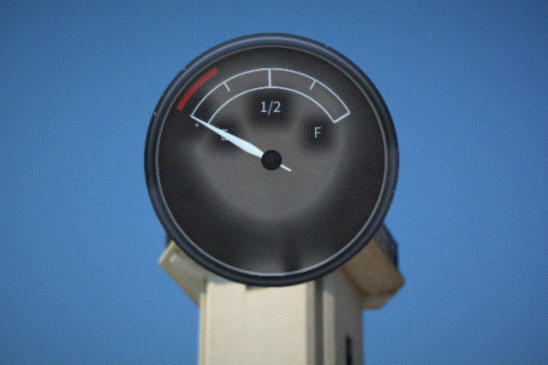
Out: {"value": 0}
